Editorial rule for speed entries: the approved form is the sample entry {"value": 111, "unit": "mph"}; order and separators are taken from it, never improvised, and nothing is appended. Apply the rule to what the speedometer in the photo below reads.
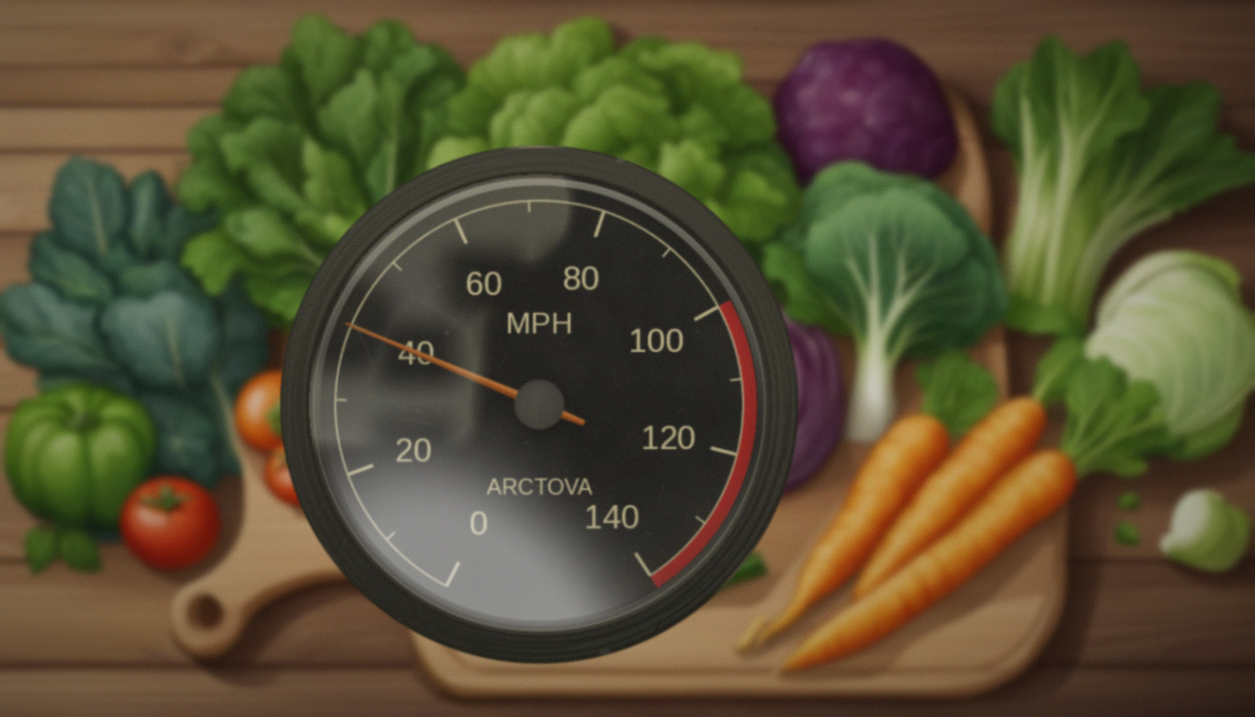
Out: {"value": 40, "unit": "mph"}
